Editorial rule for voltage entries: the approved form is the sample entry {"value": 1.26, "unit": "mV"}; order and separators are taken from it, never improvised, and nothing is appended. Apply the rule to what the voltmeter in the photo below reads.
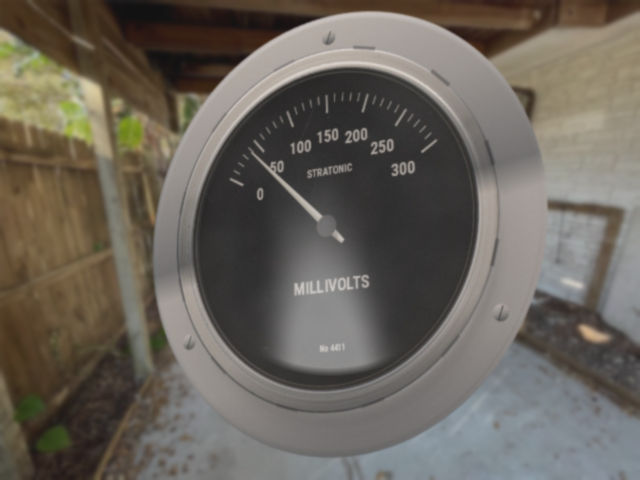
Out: {"value": 40, "unit": "mV"}
